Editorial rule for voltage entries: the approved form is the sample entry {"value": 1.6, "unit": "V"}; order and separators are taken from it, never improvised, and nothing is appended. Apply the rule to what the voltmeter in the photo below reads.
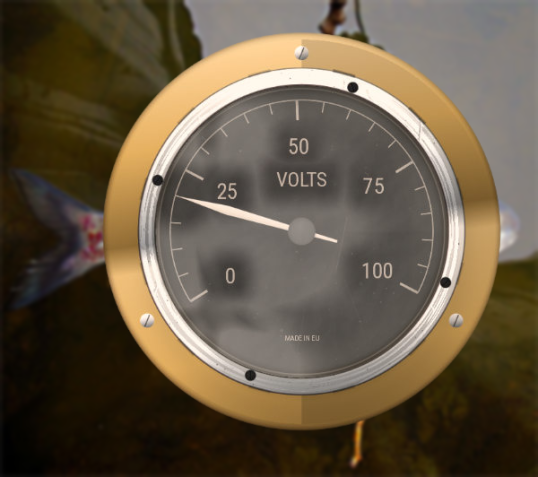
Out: {"value": 20, "unit": "V"}
